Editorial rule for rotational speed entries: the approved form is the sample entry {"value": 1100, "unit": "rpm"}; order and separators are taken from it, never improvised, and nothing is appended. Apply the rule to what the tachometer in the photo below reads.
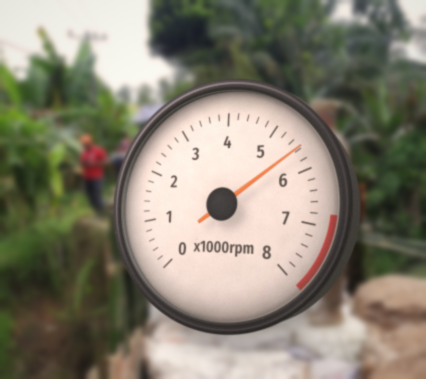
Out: {"value": 5600, "unit": "rpm"}
